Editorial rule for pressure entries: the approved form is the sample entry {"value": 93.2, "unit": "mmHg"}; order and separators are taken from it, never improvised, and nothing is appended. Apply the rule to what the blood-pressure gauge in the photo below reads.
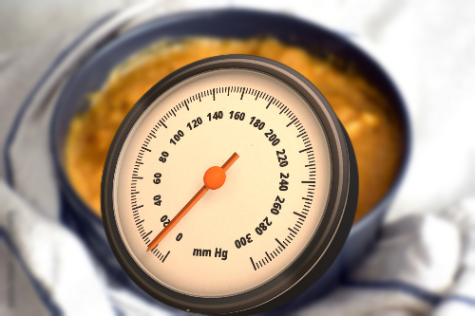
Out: {"value": 10, "unit": "mmHg"}
